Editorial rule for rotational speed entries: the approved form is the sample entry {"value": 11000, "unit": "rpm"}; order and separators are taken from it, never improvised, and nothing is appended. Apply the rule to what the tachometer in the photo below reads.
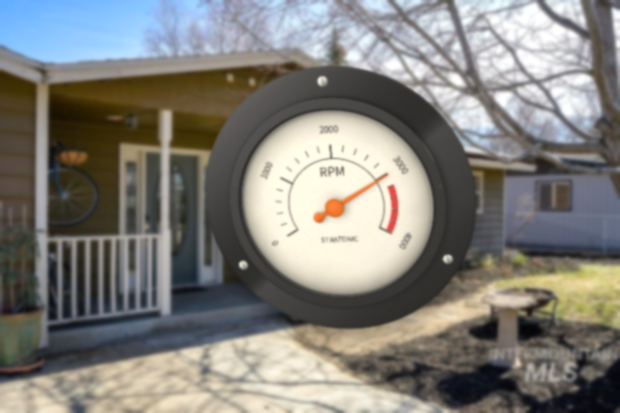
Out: {"value": 3000, "unit": "rpm"}
